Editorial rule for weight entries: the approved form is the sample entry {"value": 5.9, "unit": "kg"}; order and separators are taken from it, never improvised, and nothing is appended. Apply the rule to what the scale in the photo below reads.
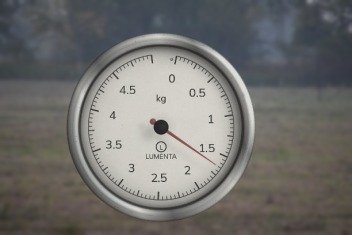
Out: {"value": 1.65, "unit": "kg"}
